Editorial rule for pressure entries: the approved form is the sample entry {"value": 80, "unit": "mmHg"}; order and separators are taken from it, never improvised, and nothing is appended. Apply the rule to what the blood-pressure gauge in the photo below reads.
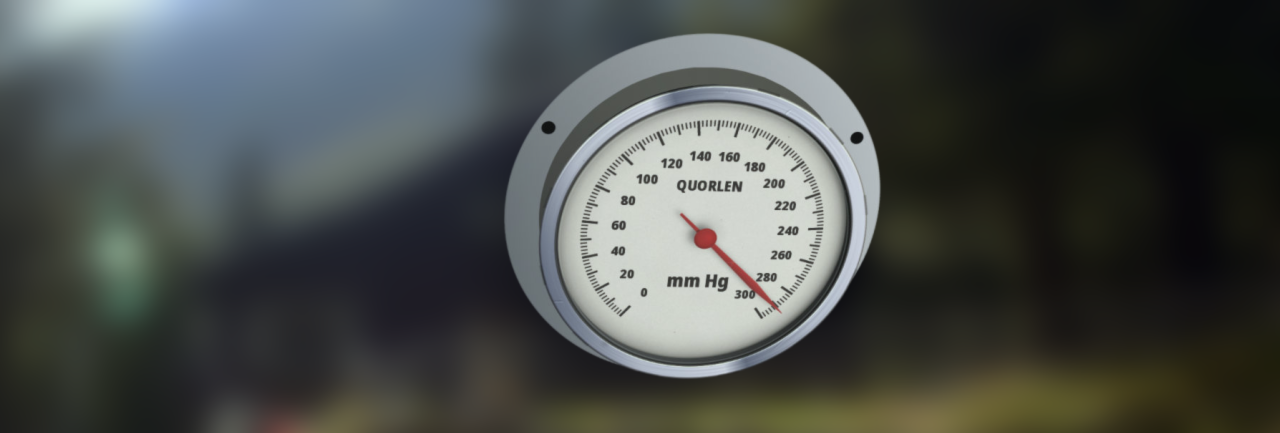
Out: {"value": 290, "unit": "mmHg"}
